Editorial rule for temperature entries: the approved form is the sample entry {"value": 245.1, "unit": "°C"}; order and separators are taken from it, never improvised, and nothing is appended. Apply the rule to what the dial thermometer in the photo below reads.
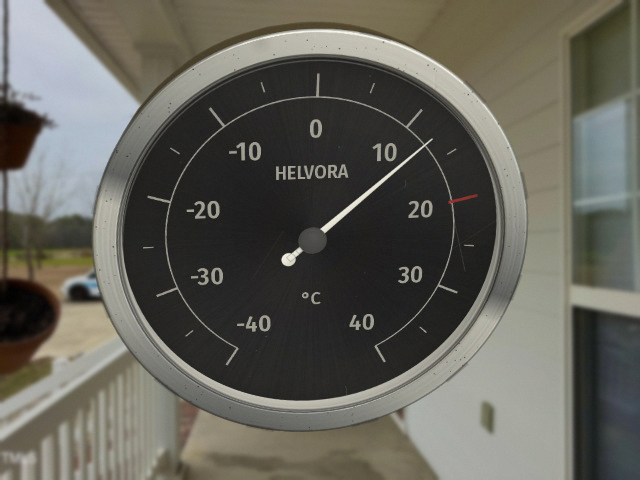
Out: {"value": 12.5, "unit": "°C"}
